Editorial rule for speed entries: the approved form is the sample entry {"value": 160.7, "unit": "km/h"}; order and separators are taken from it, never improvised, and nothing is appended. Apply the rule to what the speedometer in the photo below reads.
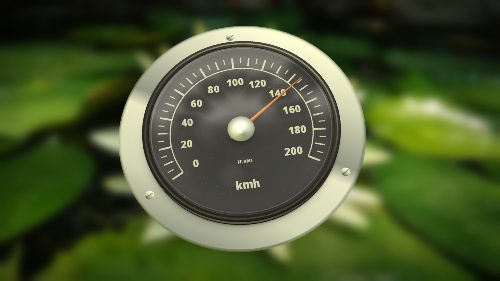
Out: {"value": 145, "unit": "km/h"}
